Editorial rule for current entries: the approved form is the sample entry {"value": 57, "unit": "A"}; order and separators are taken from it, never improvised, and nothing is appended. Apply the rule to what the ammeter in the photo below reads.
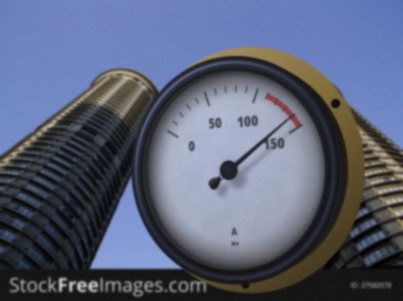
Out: {"value": 140, "unit": "A"}
